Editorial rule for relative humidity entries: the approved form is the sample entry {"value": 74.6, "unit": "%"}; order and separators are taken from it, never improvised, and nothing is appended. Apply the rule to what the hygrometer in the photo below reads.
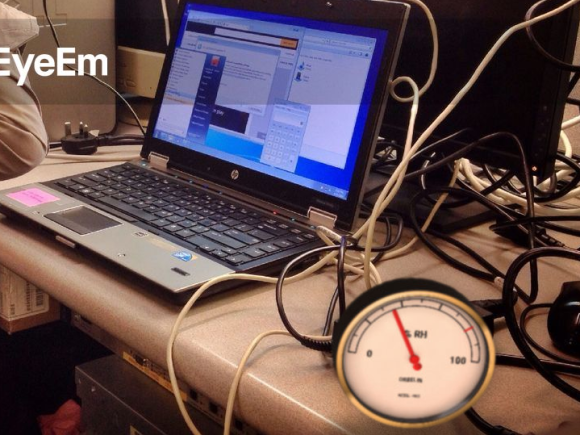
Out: {"value": 35, "unit": "%"}
